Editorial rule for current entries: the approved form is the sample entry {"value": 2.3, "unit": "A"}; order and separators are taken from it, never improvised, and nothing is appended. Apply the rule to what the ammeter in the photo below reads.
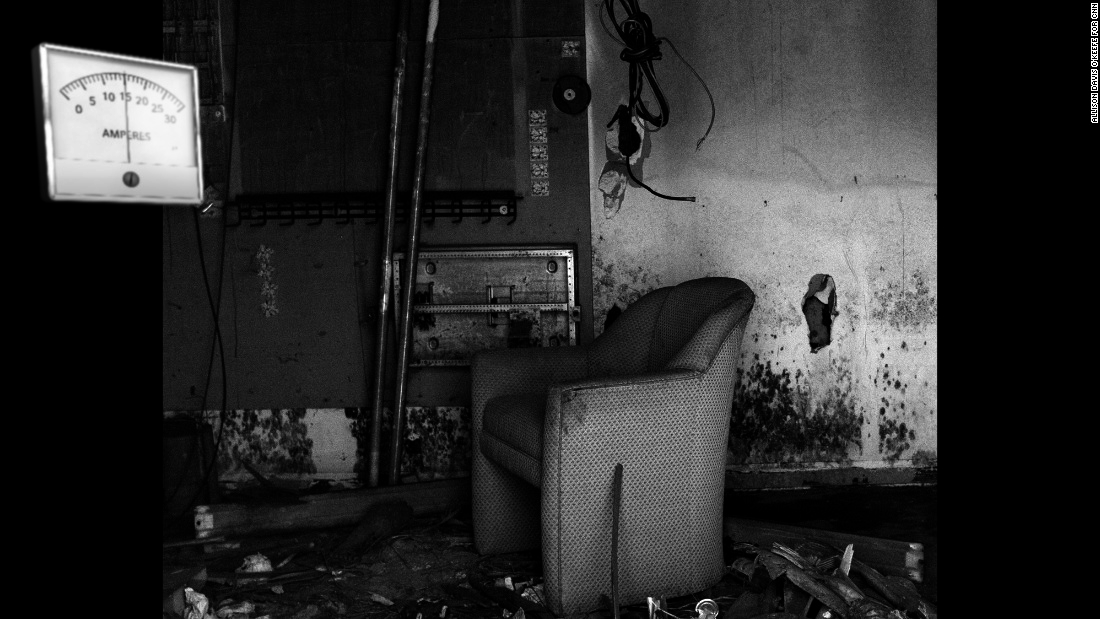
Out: {"value": 15, "unit": "A"}
